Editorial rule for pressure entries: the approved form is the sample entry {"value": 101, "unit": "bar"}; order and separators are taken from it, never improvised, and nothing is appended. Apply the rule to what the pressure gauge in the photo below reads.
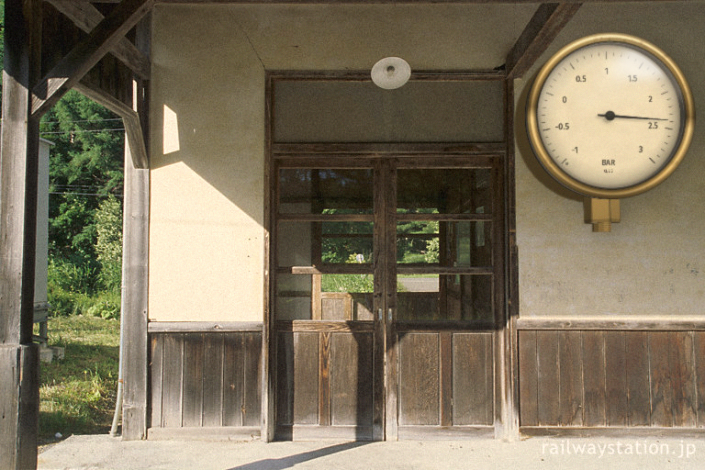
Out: {"value": 2.4, "unit": "bar"}
